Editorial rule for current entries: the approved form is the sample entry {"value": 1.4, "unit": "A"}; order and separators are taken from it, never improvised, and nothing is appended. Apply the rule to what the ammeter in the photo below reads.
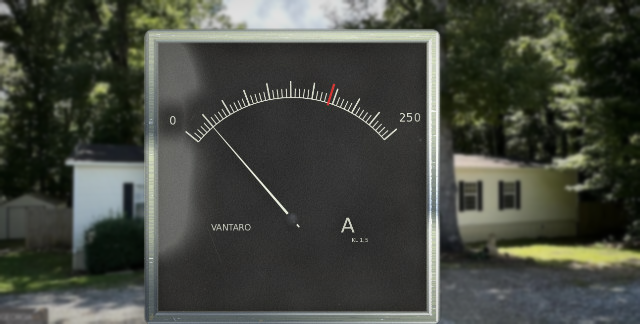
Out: {"value": 25, "unit": "A"}
